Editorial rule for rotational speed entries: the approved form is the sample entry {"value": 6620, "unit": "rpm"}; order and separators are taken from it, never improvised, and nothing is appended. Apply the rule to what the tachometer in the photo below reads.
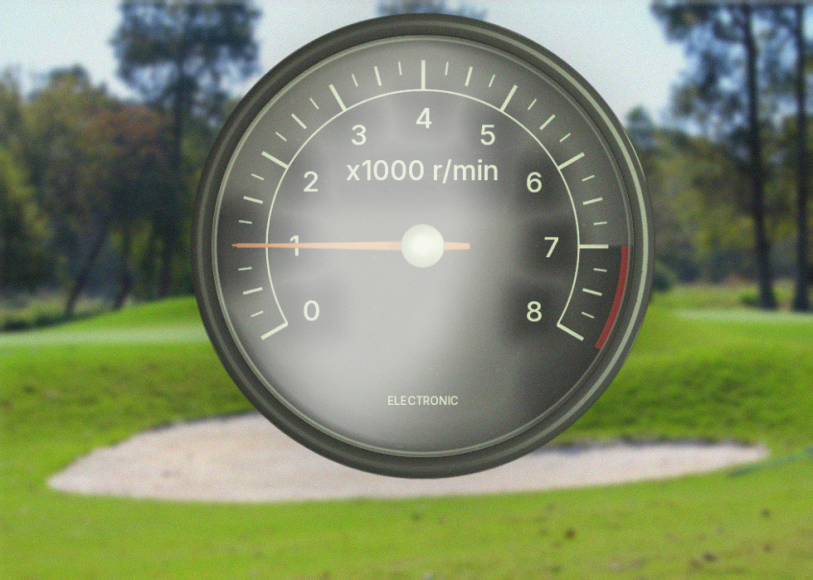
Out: {"value": 1000, "unit": "rpm"}
